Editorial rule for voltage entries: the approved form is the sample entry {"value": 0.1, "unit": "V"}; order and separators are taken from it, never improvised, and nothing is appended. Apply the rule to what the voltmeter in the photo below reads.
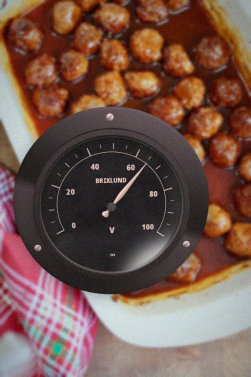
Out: {"value": 65, "unit": "V"}
